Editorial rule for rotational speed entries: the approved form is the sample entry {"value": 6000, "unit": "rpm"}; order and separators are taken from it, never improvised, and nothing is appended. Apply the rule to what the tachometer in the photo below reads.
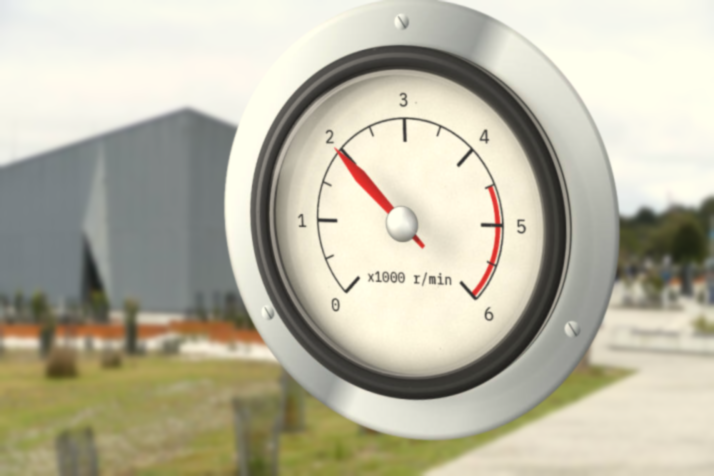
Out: {"value": 2000, "unit": "rpm"}
